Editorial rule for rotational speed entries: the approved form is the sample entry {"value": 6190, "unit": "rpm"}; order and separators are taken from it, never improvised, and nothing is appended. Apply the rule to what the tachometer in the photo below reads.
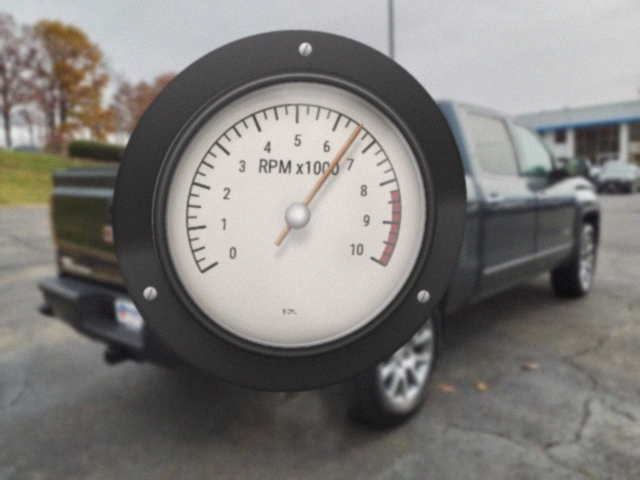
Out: {"value": 6500, "unit": "rpm"}
